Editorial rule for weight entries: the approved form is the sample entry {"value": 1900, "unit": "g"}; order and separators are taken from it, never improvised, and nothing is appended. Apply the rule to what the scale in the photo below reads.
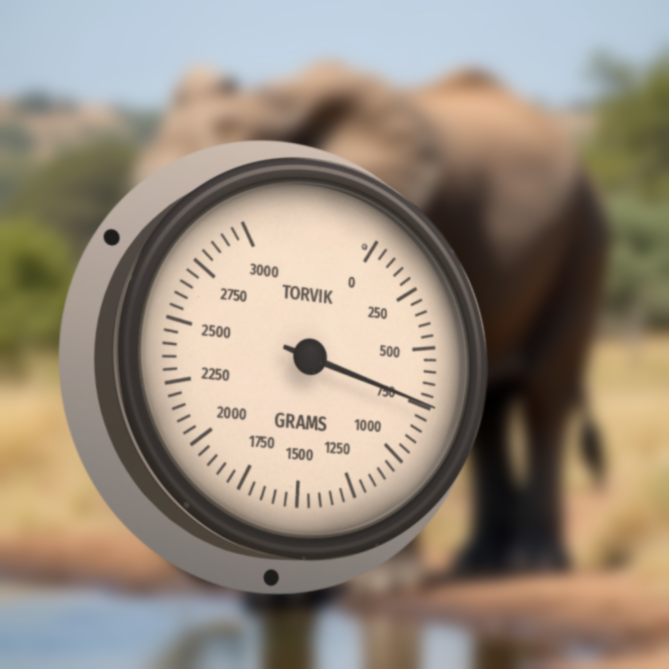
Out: {"value": 750, "unit": "g"}
